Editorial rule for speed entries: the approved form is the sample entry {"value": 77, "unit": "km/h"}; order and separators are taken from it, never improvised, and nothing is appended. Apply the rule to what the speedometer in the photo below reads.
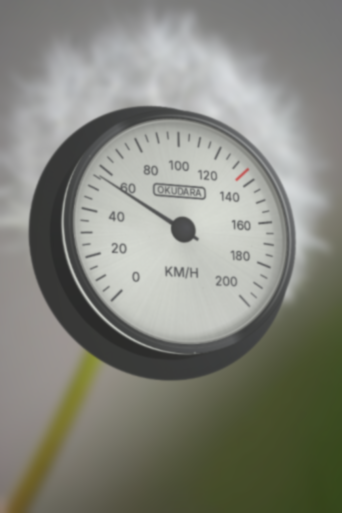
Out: {"value": 55, "unit": "km/h"}
